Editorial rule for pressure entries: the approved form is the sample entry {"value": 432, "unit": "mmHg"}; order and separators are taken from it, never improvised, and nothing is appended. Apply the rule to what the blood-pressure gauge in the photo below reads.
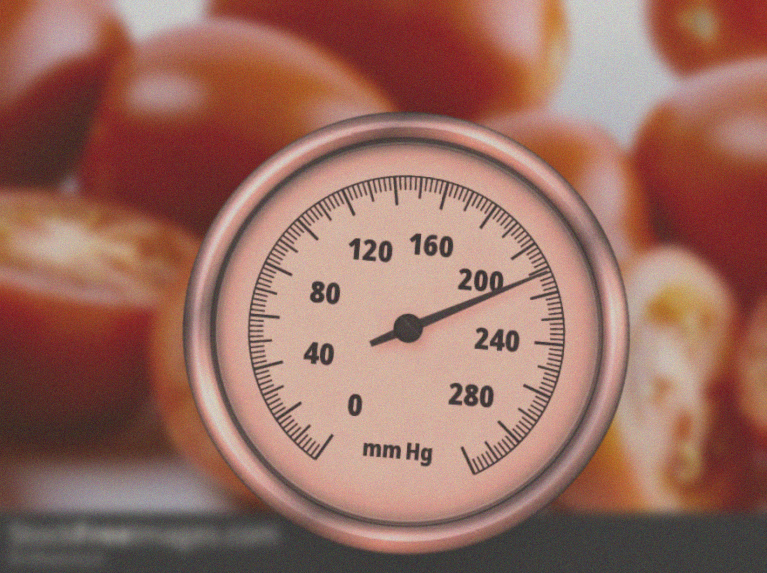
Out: {"value": 212, "unit": "mmHg"}
